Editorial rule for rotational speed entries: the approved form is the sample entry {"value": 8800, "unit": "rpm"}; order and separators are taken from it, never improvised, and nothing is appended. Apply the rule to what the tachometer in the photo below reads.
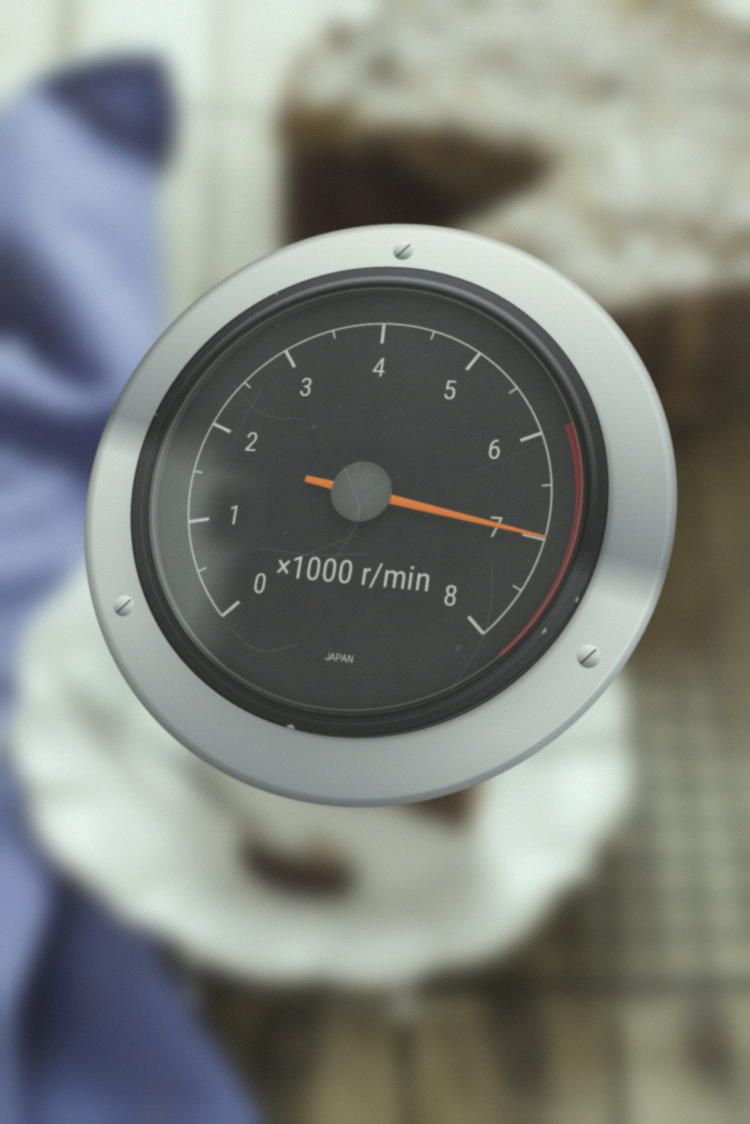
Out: {"value": 7000, "unit": "rpm"}
